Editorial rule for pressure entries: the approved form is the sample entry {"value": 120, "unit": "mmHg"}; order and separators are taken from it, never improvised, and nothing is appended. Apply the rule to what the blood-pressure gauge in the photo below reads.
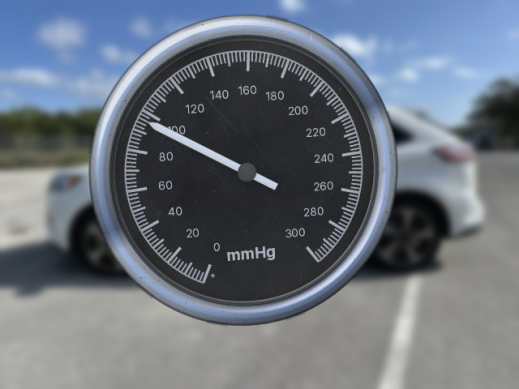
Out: {"value": 96, "unit": "mmHg"}
